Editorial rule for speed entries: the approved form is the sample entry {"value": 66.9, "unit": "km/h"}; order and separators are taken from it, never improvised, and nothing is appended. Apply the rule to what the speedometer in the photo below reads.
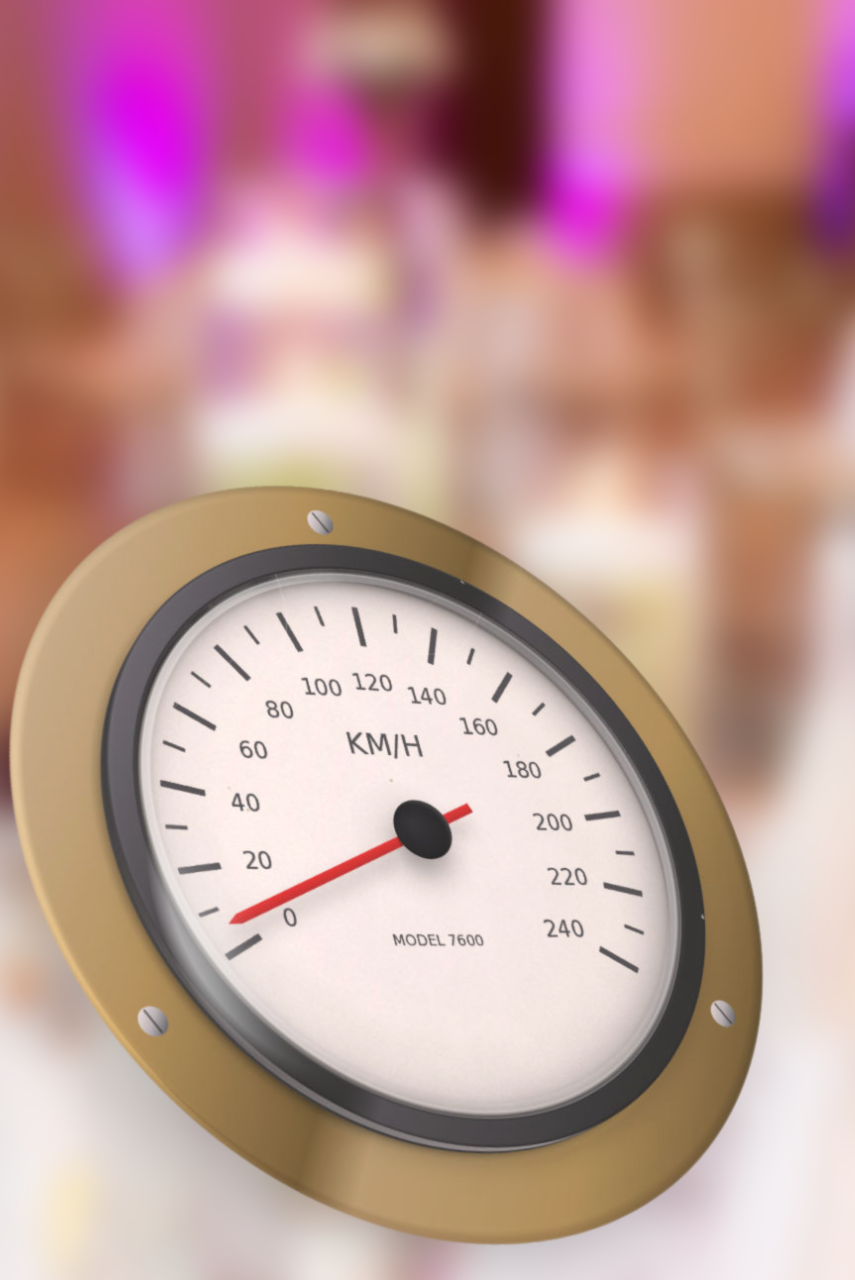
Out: {"value": 5, "unit": "km/h"}
